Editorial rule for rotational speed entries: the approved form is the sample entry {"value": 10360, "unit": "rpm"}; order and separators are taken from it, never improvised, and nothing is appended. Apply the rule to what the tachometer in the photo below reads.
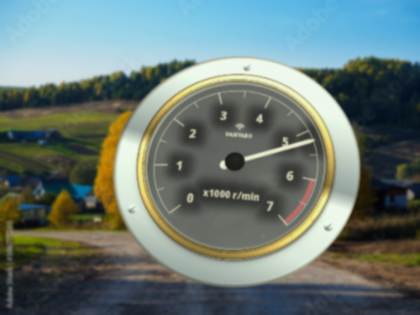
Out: {"value": 5250, "unit": "rpm"}
